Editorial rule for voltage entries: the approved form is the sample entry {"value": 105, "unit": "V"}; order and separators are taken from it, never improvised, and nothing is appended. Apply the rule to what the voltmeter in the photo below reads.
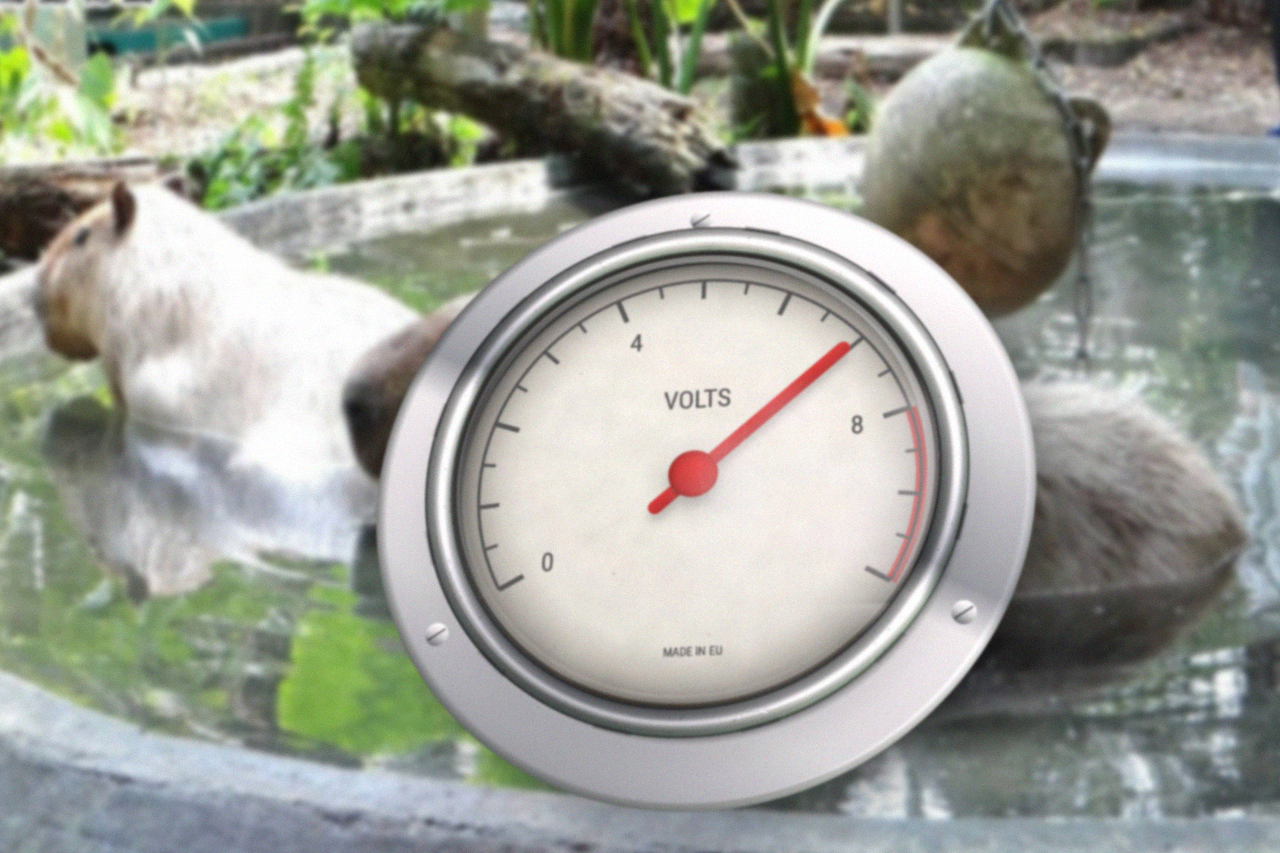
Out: {"value": 7, "unit": "V"}
